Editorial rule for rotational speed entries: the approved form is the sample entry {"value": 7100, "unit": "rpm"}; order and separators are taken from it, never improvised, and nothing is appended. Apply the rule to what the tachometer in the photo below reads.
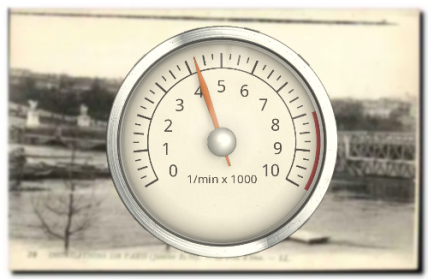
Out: {"value": 4250, "unit": "rpm"}
